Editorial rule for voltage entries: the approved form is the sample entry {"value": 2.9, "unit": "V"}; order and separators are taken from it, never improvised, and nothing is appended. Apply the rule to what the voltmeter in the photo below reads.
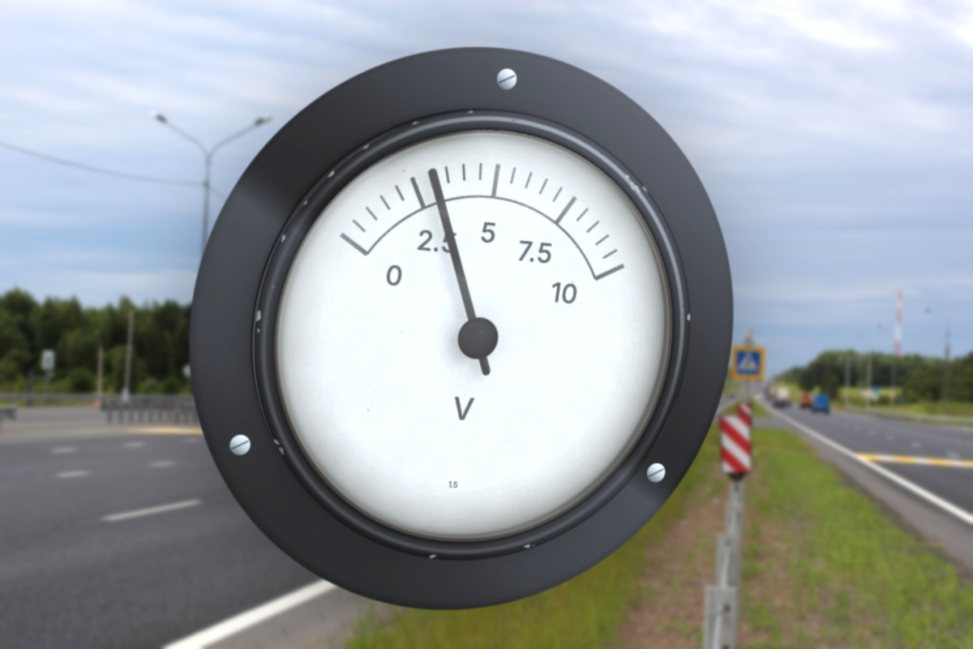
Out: {"value": 3, "unit": "V"}
